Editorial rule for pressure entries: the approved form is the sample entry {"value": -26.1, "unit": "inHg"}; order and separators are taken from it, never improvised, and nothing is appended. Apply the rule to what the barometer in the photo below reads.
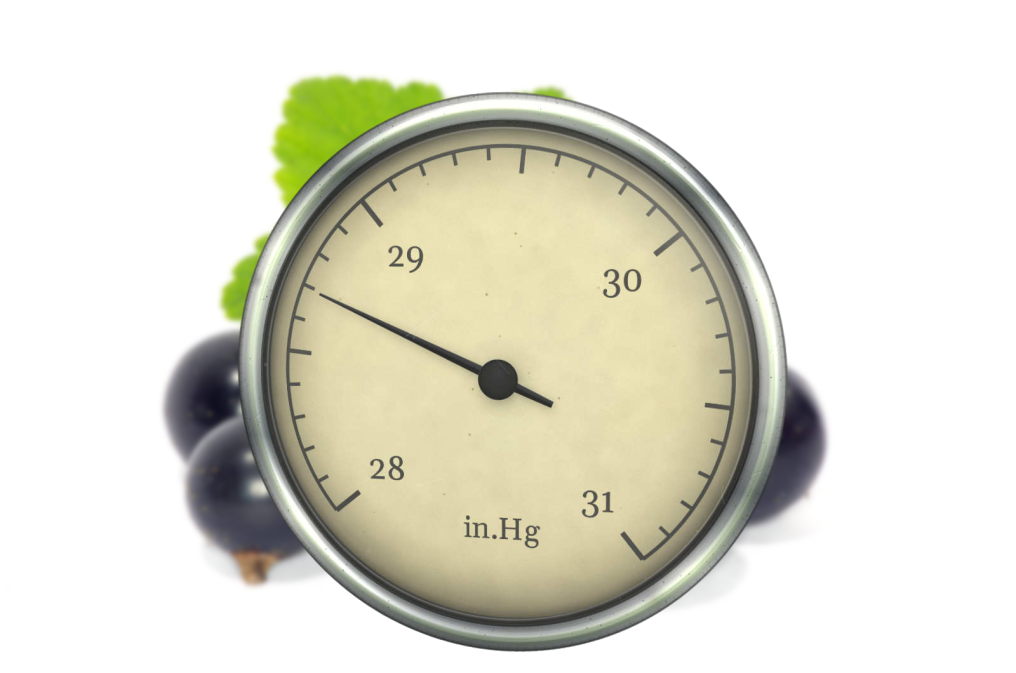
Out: {"value": 28.7, "unit": "inHg"}
